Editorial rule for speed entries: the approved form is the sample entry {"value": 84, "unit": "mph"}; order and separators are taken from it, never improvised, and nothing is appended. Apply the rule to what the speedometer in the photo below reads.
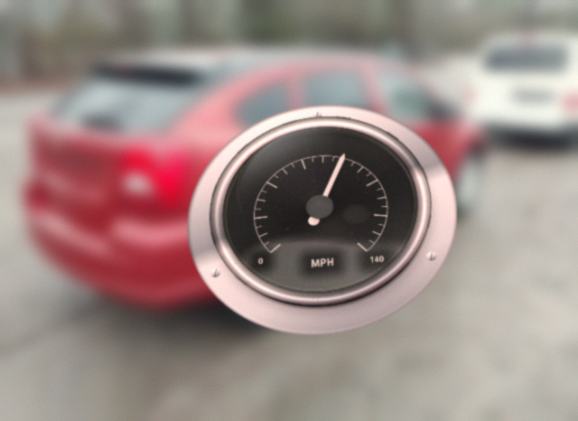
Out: {"value": 80, "unit": "mph"}
